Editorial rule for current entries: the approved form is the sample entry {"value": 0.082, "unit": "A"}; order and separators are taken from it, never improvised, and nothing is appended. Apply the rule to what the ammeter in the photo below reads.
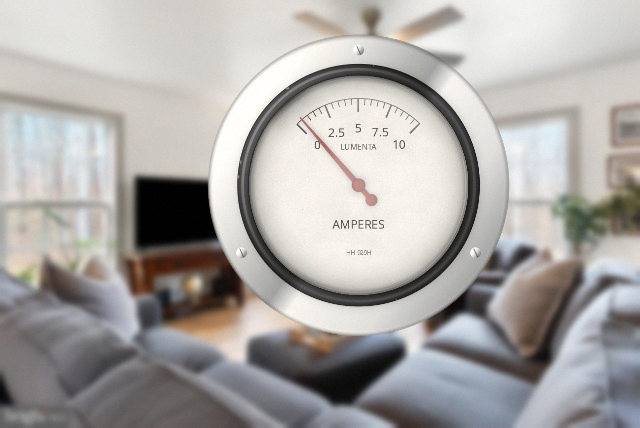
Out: {"value": 0.5, "unit": "A"}
